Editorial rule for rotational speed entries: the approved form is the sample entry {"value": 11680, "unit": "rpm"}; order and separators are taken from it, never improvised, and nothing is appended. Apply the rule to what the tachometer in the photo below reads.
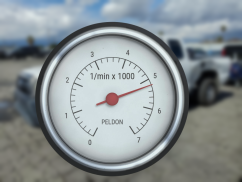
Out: {"value": 5200, "unit": "rpm"}
